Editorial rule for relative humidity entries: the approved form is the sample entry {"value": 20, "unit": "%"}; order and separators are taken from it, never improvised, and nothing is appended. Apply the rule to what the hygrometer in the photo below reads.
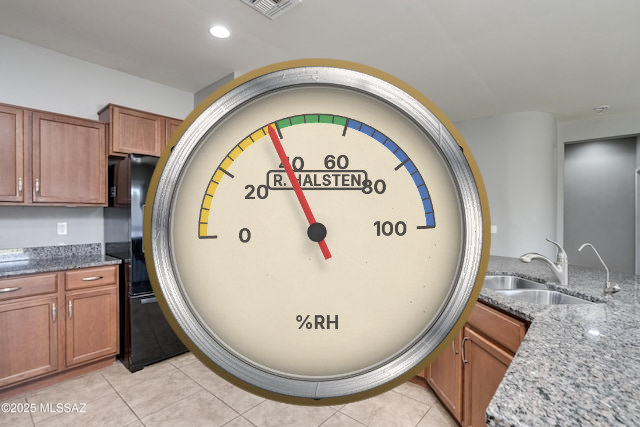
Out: {"value": 38, "unit": "%"}
